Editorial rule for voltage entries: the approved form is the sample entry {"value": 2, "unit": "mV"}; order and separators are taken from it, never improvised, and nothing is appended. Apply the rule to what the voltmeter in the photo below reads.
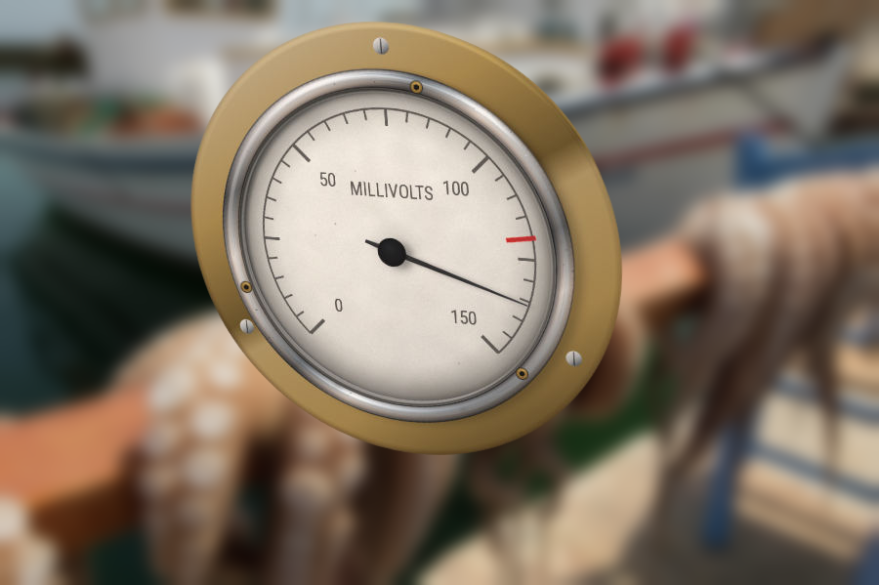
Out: {"value": 135, "unit": "mV"}
